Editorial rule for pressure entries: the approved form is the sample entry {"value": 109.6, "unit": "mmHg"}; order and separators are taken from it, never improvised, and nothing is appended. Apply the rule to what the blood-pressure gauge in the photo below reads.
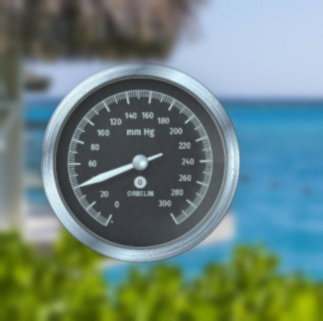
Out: {"value": 40, "unit": "mmHg"}
